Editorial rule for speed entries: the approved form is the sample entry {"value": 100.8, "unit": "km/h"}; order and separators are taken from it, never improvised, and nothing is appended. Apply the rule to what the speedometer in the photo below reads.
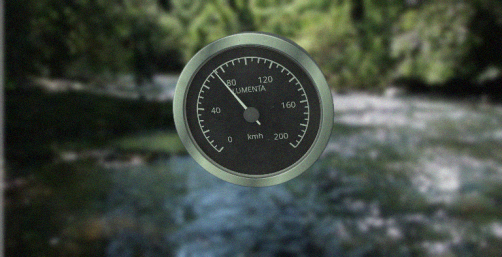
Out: {"value": 75, "unit": "km/h"}
